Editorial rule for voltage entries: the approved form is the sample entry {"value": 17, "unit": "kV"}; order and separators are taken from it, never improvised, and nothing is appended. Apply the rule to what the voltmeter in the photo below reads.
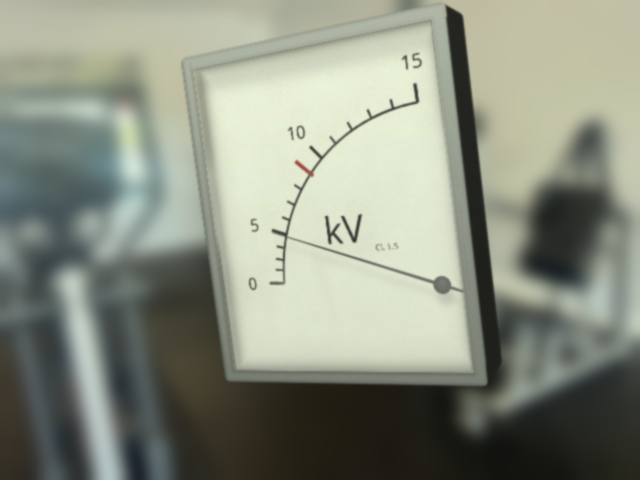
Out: {"value": 5, "unit": "kV"}
